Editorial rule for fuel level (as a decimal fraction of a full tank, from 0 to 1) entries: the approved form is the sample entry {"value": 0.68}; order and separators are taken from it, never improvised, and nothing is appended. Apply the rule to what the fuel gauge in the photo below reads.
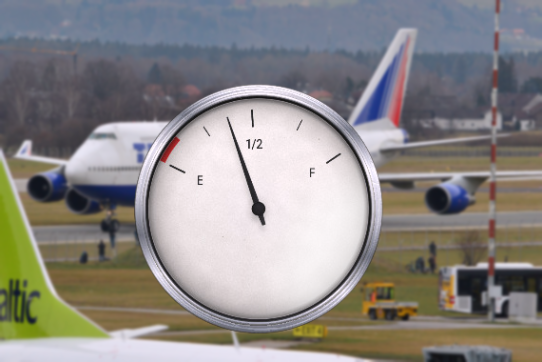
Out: {"value": 0.375}
